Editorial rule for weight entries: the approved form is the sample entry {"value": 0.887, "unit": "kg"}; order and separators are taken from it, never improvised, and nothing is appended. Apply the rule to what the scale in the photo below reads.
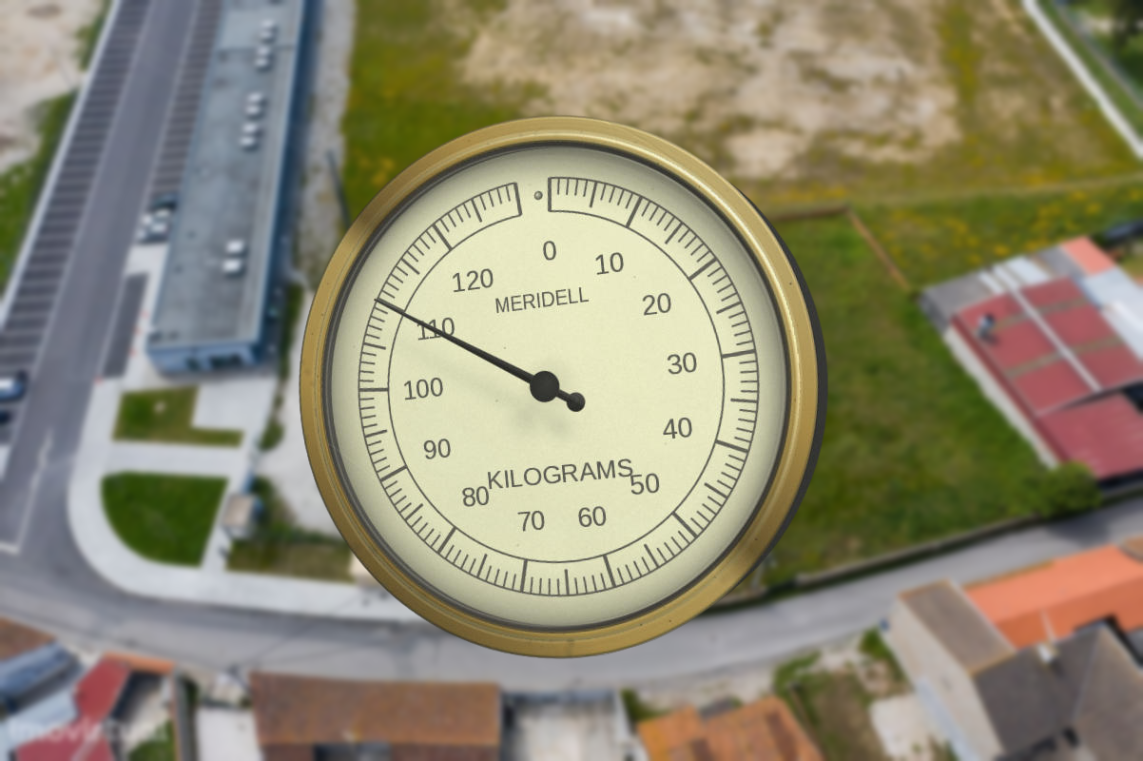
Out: {"value": 110, "unit": "kg"}
